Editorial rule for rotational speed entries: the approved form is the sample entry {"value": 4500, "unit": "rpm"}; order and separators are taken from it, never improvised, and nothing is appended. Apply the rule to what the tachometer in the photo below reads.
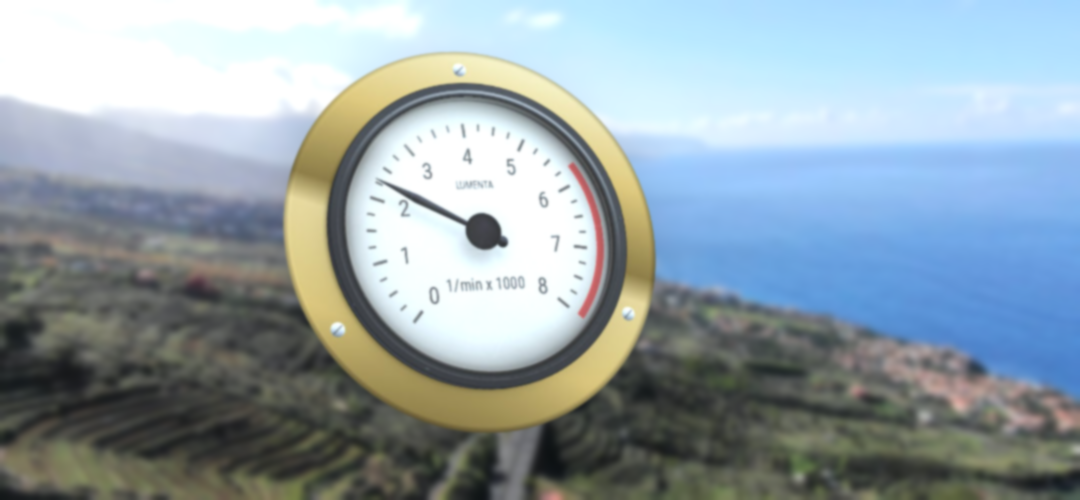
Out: {"value": 2250, "unit": "rpm"}
